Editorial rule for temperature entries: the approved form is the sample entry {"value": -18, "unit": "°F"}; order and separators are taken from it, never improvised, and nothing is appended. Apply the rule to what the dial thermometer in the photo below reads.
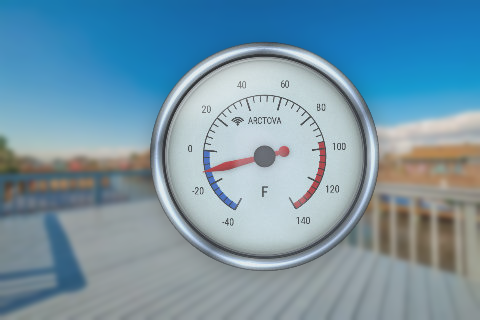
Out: {"value": -12, "unit": "°F"}
